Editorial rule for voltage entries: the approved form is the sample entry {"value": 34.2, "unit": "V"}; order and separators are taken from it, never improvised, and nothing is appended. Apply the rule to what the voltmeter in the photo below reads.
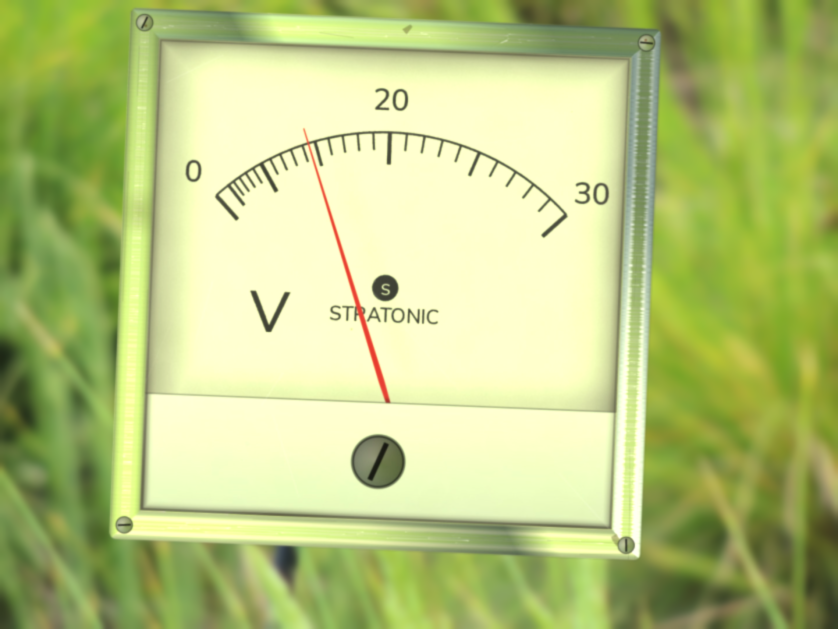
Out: {"value": 14.5, "unit": "V"}
